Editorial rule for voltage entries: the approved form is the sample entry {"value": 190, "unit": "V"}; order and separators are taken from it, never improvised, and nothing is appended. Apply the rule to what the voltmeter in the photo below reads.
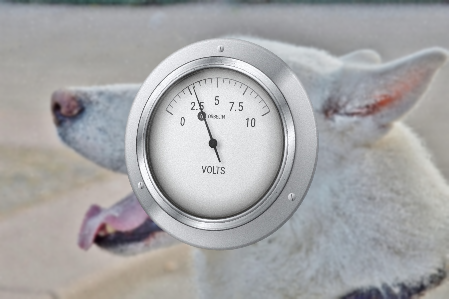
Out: {"value": 3, "unit": "V"}
